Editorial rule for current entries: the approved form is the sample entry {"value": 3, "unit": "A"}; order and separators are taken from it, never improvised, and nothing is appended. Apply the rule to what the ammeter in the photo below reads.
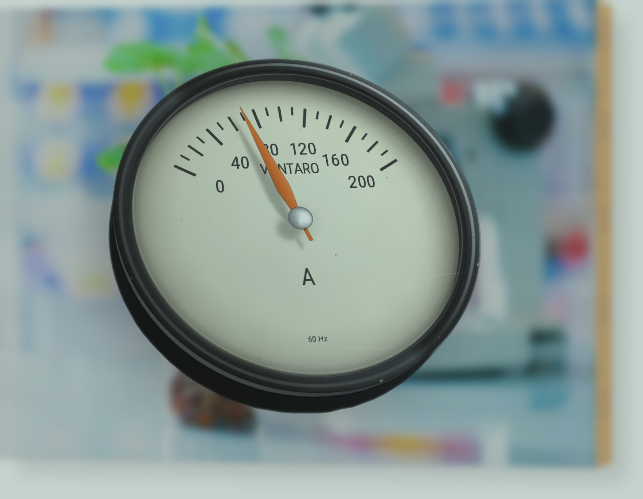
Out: {"value": 70, "unit": "A"}
